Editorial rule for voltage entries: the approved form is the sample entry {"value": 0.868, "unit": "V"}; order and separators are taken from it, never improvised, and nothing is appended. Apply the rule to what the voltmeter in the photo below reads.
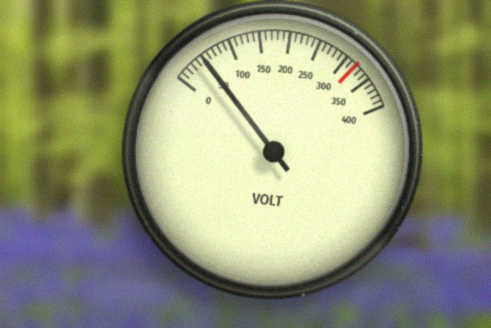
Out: {"value": 50, "unit": "V"}
